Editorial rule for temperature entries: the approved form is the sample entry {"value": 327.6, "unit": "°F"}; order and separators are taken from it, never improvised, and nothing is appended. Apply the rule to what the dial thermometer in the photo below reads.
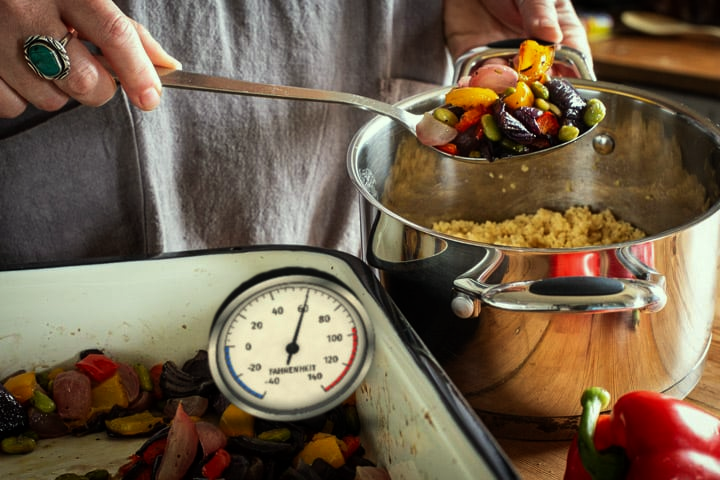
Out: {"value": 60, "unit": "°F"}
